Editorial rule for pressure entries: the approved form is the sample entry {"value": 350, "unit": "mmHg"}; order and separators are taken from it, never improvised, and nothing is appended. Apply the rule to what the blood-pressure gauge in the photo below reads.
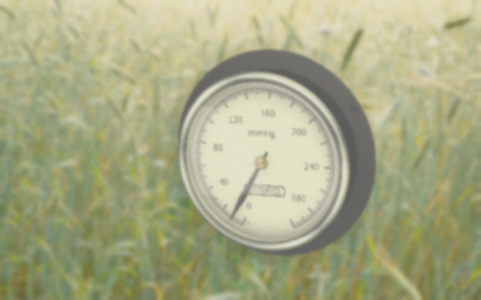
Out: {"value": 10, "unit": "mmHg"}
